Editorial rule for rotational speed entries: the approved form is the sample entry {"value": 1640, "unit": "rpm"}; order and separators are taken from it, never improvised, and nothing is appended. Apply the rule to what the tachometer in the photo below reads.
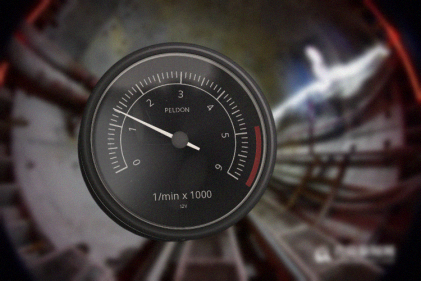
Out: {"value": 1300, "unit": "rpm"}
